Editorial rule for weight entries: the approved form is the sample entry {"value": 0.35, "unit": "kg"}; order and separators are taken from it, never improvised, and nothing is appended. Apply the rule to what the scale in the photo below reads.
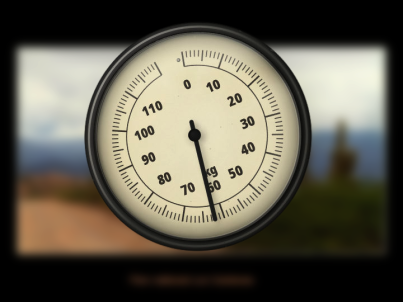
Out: {"value": 62, "unit": "kg"}
